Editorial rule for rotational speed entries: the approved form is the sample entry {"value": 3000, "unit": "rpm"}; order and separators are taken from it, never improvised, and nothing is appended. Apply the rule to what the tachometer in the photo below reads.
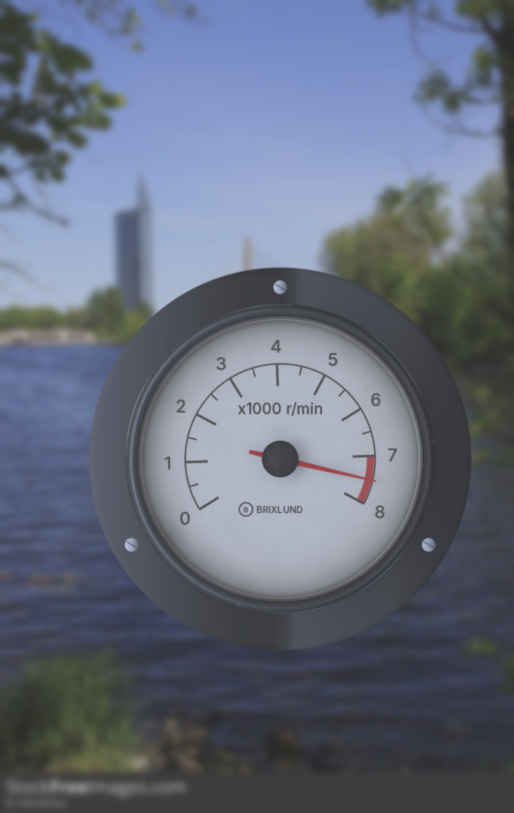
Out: {"value": 7500, "unit": "rpm"}
